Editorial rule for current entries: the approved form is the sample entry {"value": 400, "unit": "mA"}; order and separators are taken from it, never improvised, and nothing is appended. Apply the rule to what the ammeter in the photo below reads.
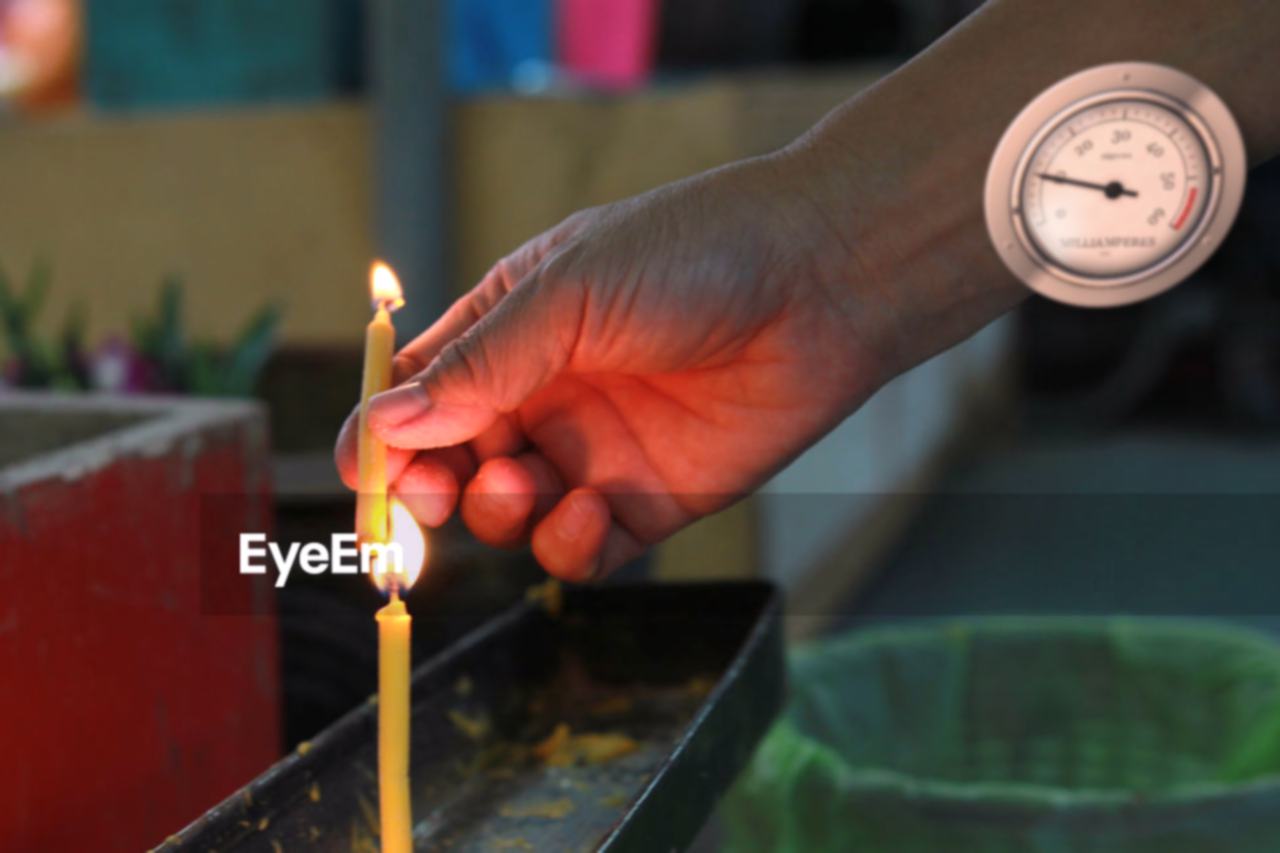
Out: {"value": 10, "unit": "mA"}
